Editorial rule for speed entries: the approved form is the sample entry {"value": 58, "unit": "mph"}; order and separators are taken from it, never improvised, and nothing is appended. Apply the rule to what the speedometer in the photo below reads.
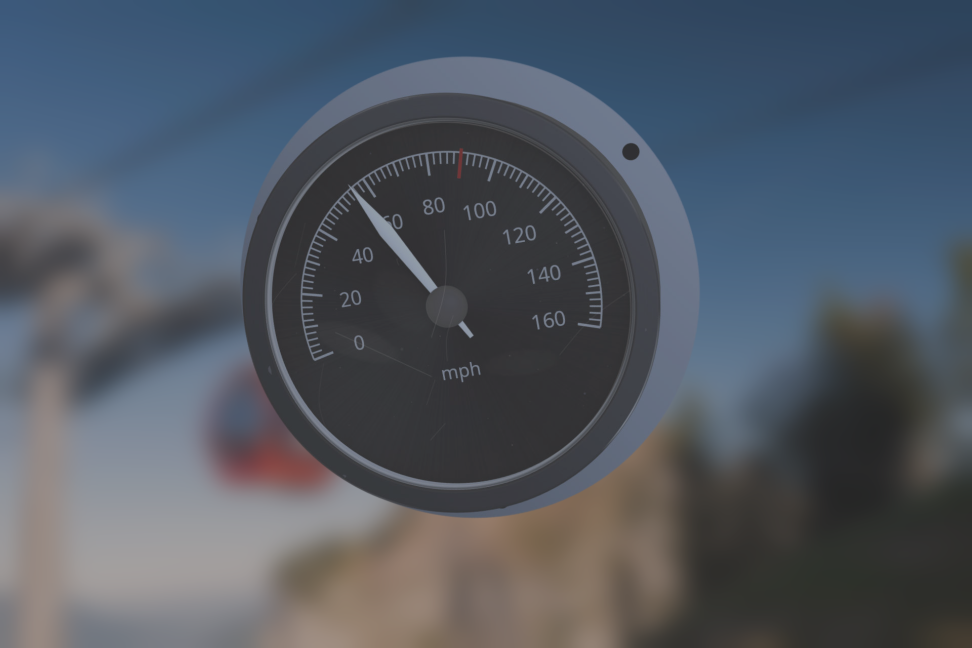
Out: {"value": 56, "unit": "mph"}
